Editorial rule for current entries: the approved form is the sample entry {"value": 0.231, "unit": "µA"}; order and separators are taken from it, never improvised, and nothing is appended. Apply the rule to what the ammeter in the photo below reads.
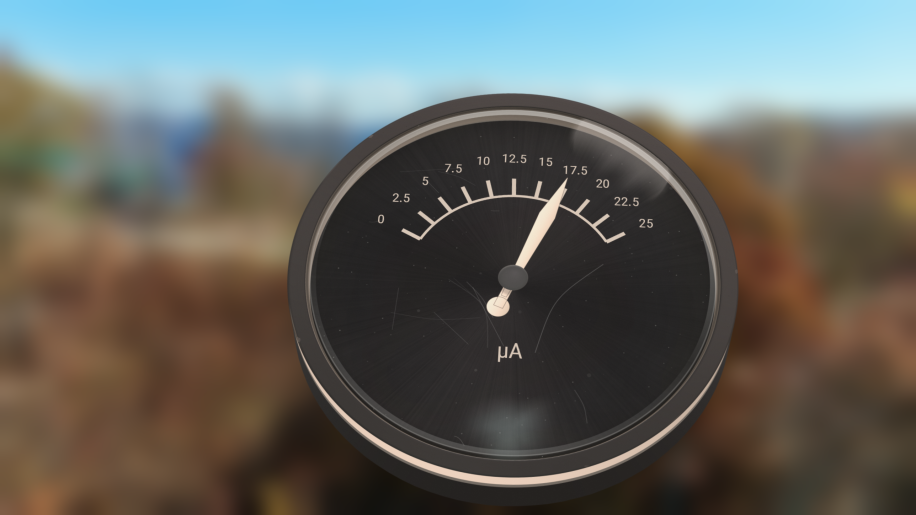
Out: {"value": 17.5, "unit": "µA"}
